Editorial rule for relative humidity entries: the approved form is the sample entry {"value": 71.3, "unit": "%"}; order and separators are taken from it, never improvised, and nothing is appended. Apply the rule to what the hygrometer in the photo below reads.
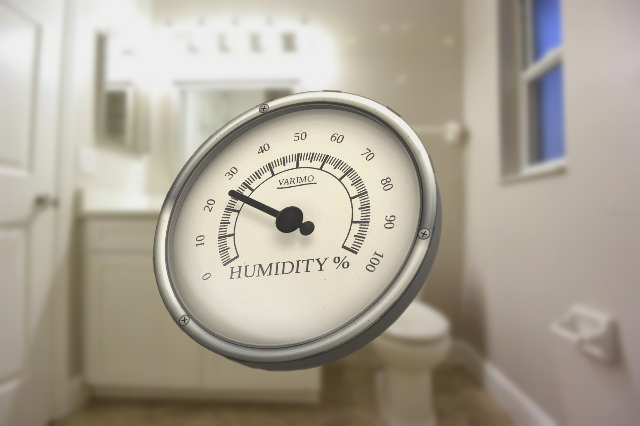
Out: {"value": 25, "unit": "%"}
